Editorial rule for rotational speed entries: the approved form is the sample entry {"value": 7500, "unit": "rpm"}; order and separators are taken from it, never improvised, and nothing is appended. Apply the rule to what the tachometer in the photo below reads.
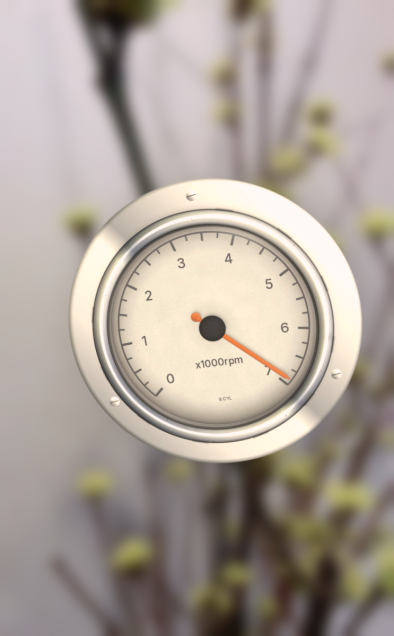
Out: {"value": 6875, "unit": "rpm"}
